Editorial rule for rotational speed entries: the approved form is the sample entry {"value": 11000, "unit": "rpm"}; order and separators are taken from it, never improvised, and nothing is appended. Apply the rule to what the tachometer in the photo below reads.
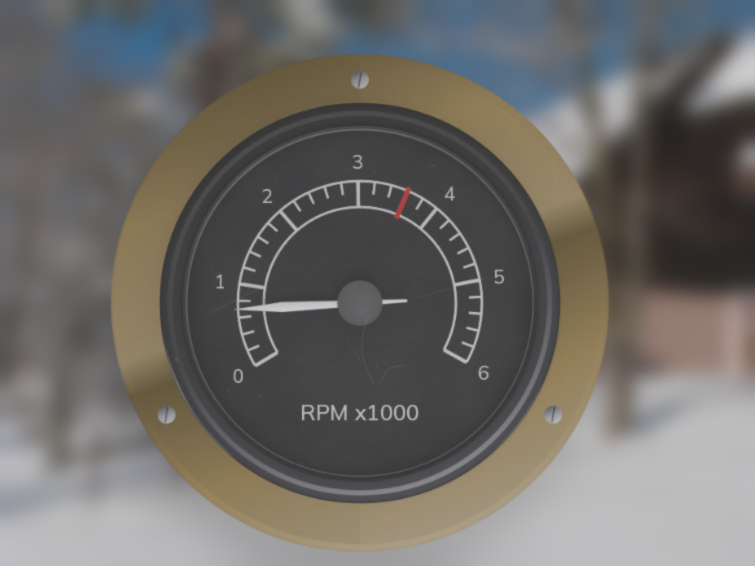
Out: {"value": 700, "unit": "rpm"}
